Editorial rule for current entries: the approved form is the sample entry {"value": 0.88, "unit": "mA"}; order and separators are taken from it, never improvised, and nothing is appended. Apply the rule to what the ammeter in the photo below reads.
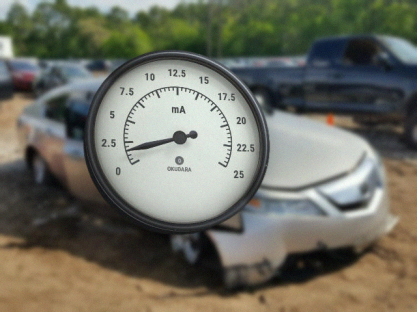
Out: {"value": 1.5, "unit": "mA"}
